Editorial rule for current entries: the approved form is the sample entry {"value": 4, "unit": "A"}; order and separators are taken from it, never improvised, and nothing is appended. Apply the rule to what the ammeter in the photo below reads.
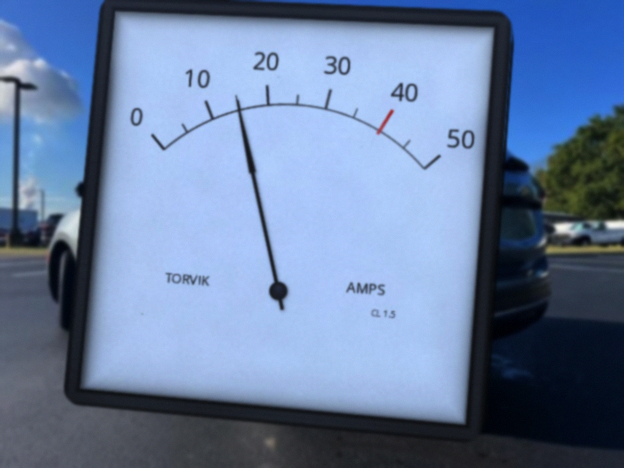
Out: {"value": 15, "unit": "A"}
